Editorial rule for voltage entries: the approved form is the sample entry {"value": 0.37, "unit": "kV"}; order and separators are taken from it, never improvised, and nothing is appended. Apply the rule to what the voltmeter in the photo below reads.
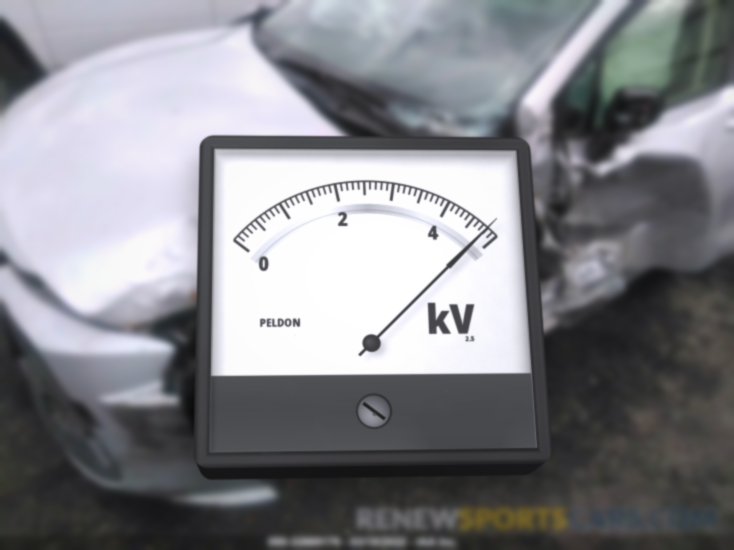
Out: {"value": 4.8, "unit": "kV"}
